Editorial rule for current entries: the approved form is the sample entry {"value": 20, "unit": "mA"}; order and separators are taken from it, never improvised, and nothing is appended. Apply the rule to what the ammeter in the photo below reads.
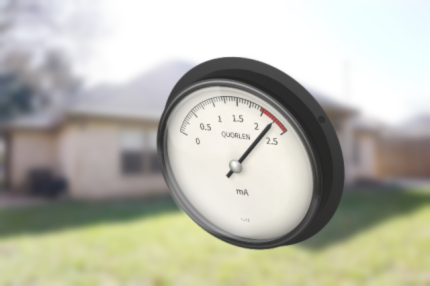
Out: {"value": 2.25, "unit": "mA"}
